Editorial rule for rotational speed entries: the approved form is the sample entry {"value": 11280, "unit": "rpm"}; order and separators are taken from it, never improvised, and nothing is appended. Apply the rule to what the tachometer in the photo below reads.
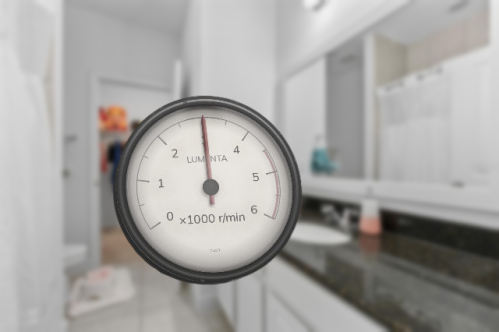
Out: {"value": 3000, "unit": "rpm"}
